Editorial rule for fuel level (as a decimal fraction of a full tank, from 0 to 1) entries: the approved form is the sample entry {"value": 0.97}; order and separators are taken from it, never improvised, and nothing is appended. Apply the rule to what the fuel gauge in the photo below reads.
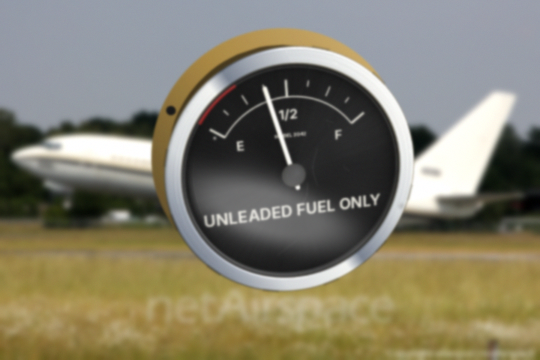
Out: {"value": 0.375}
